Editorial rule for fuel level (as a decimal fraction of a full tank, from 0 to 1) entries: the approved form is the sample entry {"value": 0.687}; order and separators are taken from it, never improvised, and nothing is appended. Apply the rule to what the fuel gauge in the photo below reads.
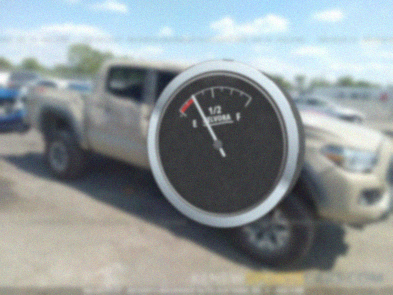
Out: {"value": 0.25}
